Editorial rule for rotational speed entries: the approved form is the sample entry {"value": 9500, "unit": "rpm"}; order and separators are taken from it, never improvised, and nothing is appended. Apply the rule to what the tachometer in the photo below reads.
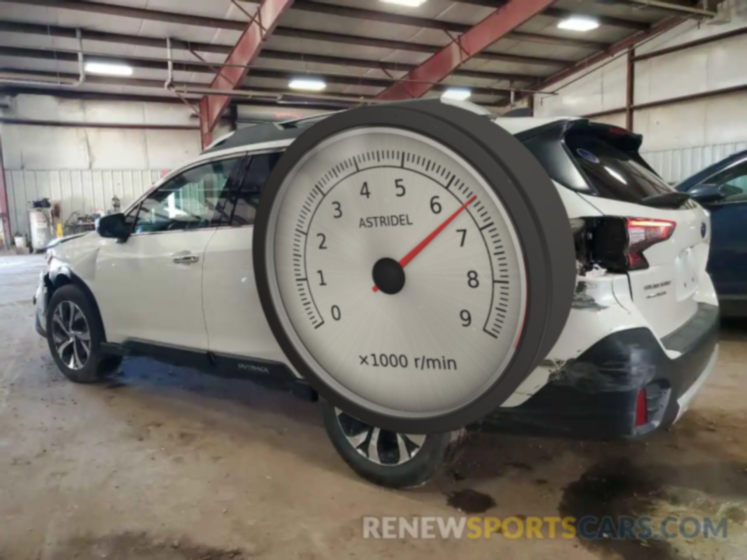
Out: {"value": 6500, "unit": "rpm"}
